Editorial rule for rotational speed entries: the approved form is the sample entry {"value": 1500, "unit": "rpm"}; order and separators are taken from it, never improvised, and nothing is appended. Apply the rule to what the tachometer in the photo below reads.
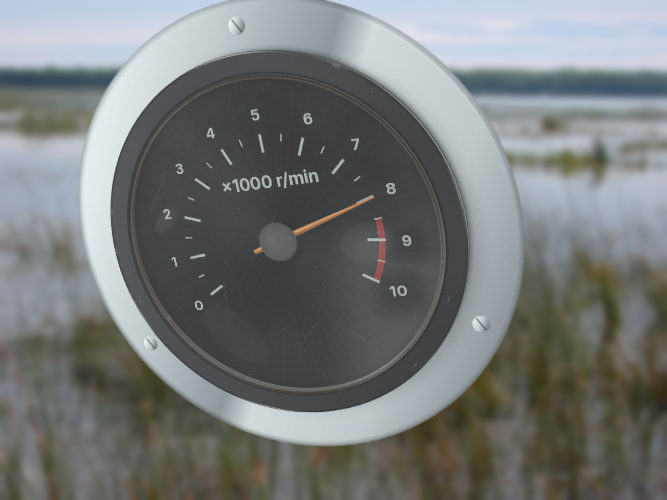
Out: {"value": 8000, "unit": "rpm"}
